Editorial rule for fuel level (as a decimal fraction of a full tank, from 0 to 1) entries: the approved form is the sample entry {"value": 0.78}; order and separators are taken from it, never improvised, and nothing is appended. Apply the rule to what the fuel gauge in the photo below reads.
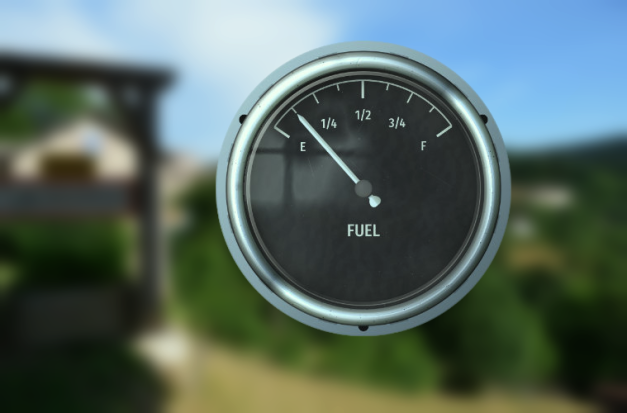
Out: {"value": 0.125}
